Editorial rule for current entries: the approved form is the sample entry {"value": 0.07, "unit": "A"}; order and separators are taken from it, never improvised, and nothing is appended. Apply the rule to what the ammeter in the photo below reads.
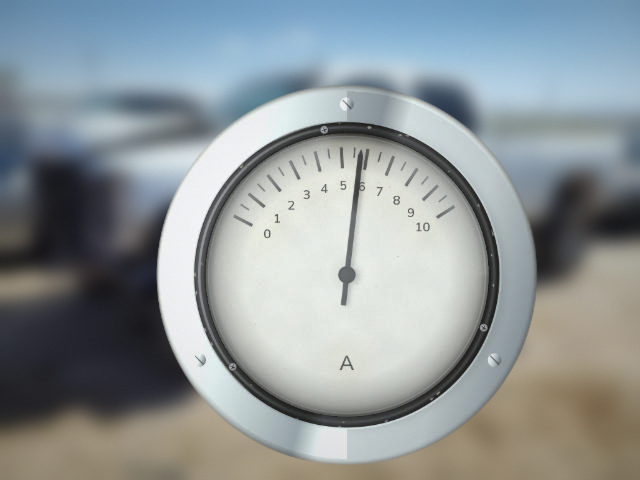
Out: {"value": 5.75, "unit": "A"}
